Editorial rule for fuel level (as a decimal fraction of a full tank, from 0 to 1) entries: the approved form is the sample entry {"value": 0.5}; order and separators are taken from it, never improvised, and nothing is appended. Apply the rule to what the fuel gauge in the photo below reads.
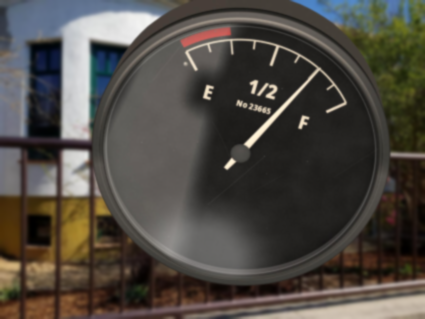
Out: {"value": 0.75}
